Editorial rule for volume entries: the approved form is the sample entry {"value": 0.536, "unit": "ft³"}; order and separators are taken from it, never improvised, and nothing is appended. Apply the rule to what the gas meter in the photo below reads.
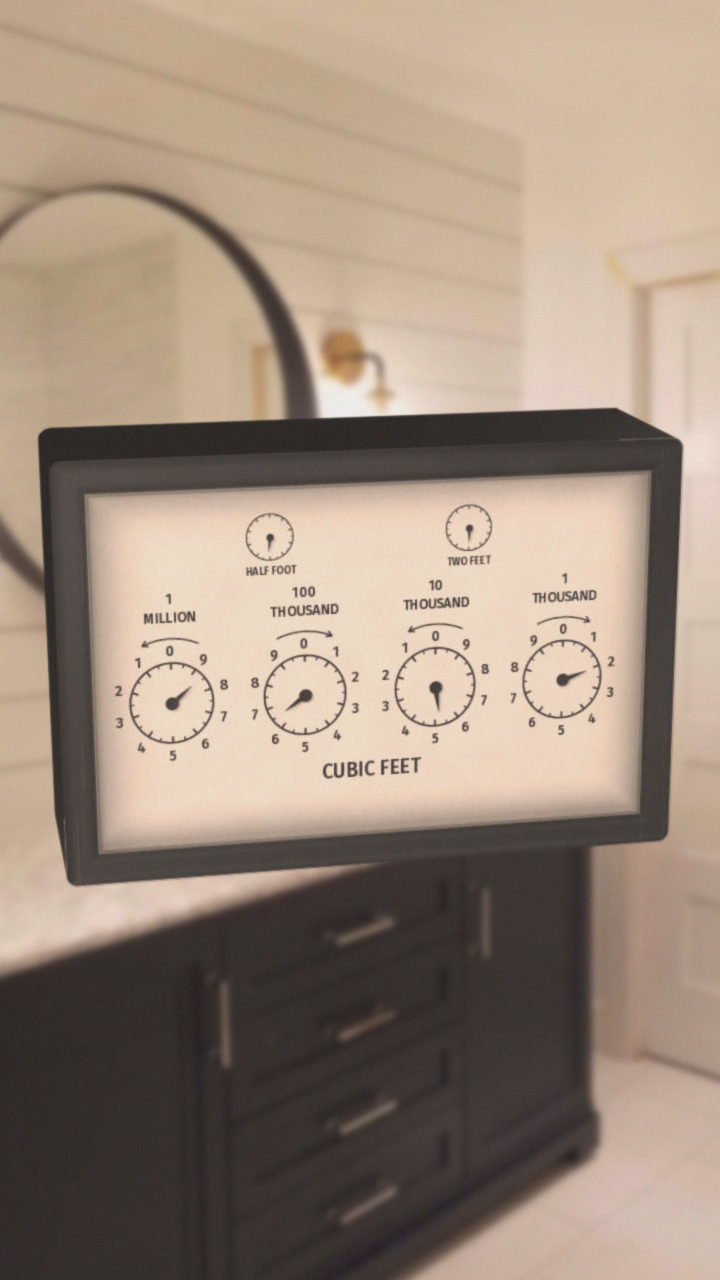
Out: {"value": 865200, "unit": "ft³"}
